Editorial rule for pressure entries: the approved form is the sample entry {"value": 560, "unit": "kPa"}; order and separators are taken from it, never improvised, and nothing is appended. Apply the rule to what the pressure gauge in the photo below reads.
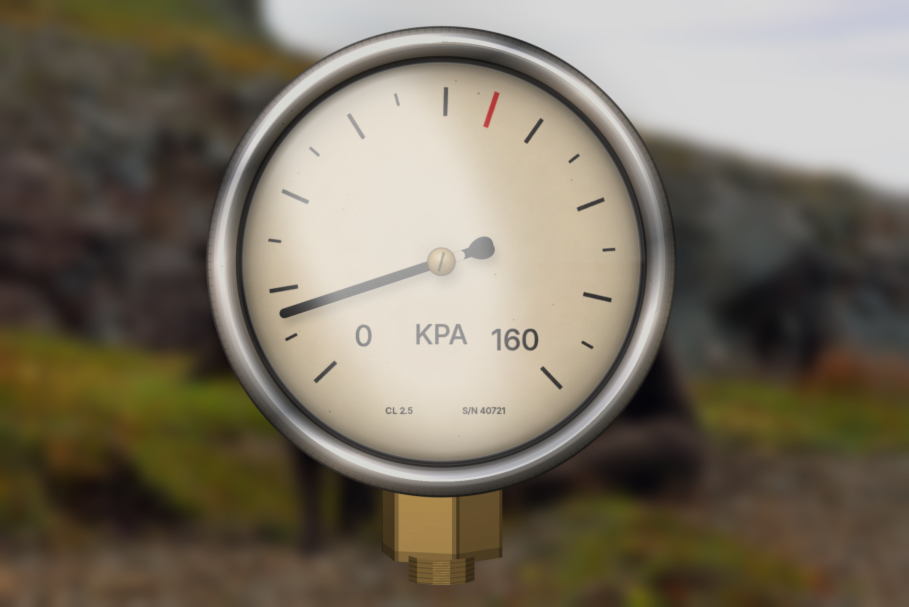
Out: {"value": 15, "unit": "kPa"}
